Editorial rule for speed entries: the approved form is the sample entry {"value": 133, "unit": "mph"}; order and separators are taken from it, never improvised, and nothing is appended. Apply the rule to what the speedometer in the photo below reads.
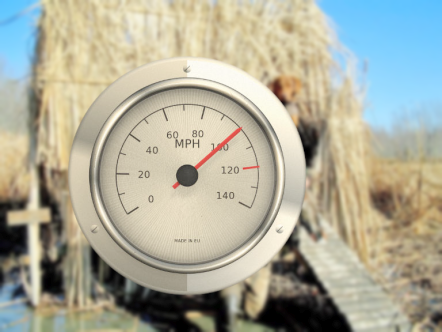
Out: {"value": 100, "unit": "mph"}
